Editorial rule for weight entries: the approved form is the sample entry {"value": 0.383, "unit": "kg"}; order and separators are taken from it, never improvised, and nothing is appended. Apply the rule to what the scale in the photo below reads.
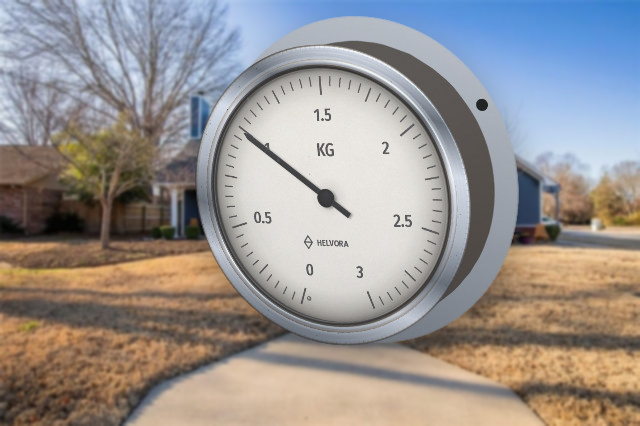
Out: {"value": 1, "unit": "kg"}
